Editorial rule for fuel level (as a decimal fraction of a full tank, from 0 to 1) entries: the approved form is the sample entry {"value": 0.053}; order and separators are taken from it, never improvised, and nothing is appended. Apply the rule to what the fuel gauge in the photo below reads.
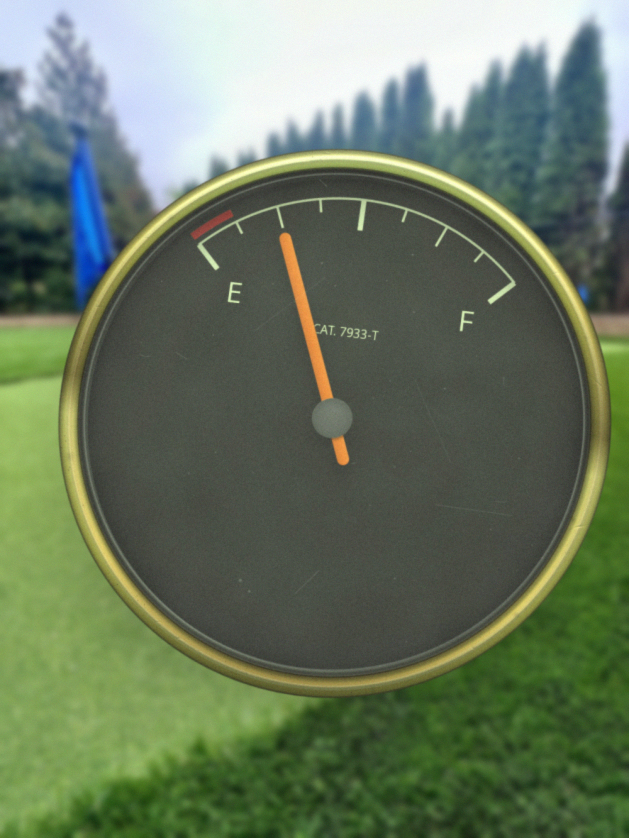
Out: {"value": 0.25}
